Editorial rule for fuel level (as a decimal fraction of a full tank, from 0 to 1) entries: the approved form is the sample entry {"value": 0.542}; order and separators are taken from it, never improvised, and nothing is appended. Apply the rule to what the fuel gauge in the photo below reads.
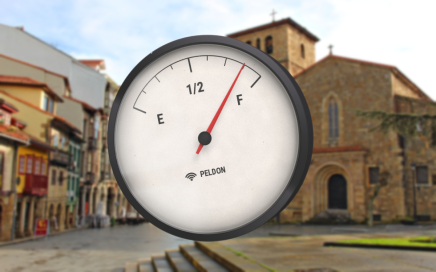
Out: {"value": 0.875}
